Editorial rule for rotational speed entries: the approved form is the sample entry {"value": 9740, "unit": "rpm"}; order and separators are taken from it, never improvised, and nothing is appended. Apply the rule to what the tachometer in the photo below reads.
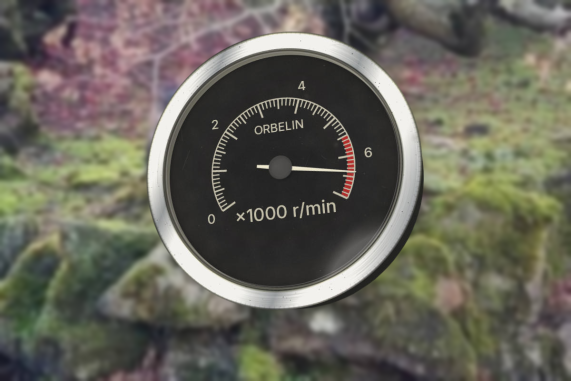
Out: {"value": 6400, "unit": "rpm"}
